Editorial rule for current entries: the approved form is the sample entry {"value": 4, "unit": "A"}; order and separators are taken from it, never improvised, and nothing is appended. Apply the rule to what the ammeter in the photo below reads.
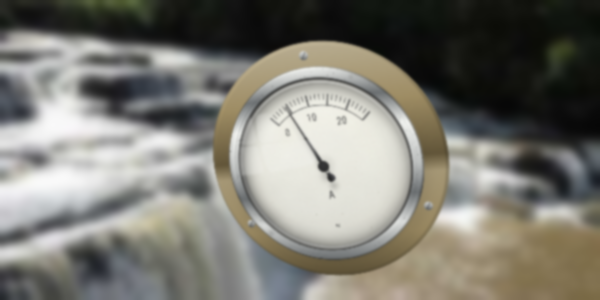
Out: {"value": 5, "unit": "A"}
